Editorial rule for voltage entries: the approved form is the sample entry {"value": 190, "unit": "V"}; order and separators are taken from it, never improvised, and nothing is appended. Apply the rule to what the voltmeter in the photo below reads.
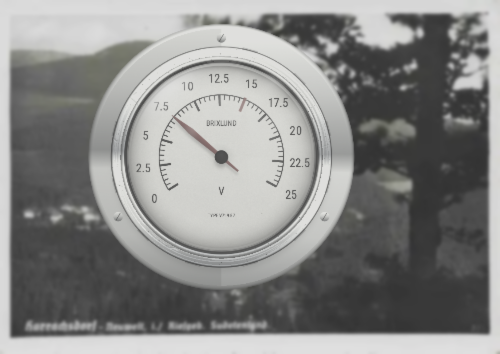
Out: {"value": 7.5, "unit": "V"}
